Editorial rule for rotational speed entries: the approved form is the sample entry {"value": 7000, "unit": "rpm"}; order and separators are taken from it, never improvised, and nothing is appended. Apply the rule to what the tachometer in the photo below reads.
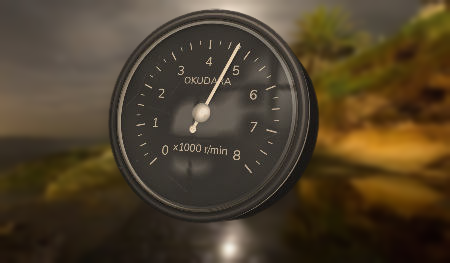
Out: {"value": 4750, "unit": "rpm"}
